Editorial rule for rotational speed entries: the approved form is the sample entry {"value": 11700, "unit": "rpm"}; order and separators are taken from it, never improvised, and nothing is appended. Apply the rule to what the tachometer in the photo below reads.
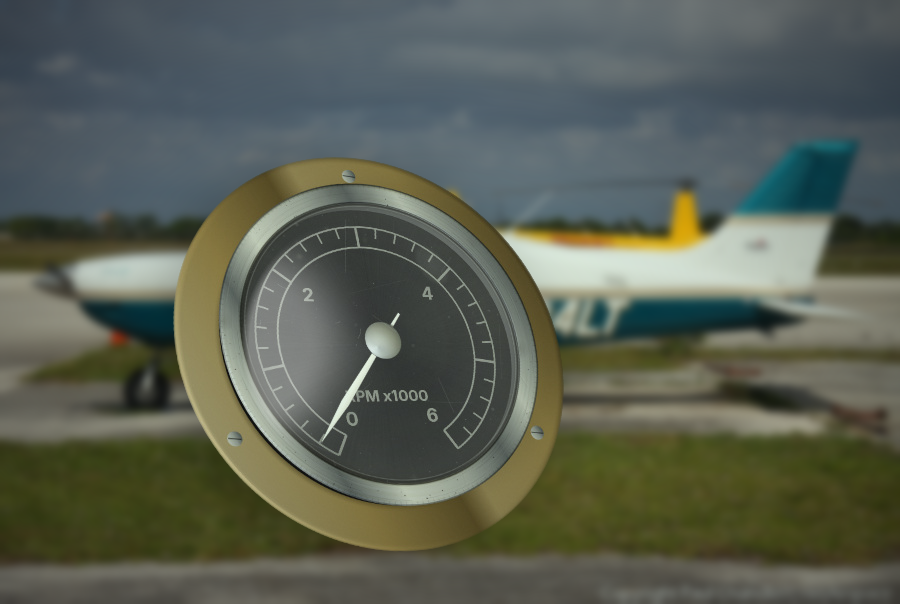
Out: {"value": 200, "unit": "rpm"}
